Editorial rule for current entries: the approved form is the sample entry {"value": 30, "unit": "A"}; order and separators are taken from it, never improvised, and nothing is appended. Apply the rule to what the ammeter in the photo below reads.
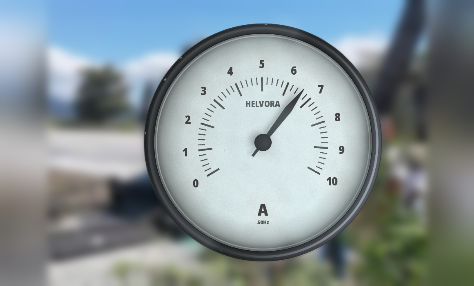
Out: {"value": 6.6, "unit": "A"}
